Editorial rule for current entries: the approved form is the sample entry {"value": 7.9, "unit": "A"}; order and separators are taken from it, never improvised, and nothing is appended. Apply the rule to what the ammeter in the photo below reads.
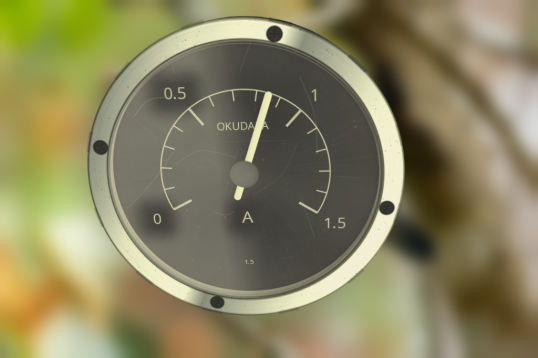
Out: {"value": 0.85, "unit": "A"}
